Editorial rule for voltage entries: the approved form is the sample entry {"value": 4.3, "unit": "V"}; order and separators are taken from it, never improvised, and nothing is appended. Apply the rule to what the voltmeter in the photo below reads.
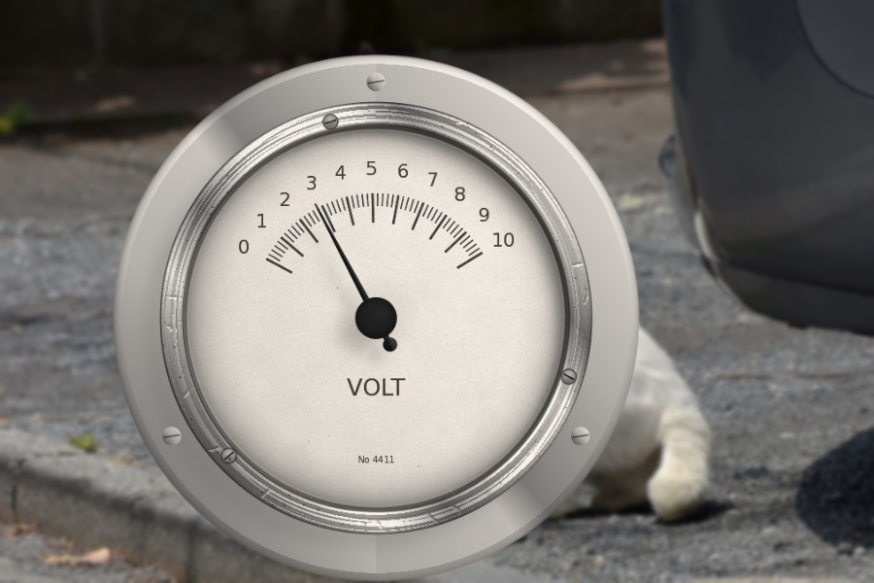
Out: {"value": 2.8, "unit": "V"}
